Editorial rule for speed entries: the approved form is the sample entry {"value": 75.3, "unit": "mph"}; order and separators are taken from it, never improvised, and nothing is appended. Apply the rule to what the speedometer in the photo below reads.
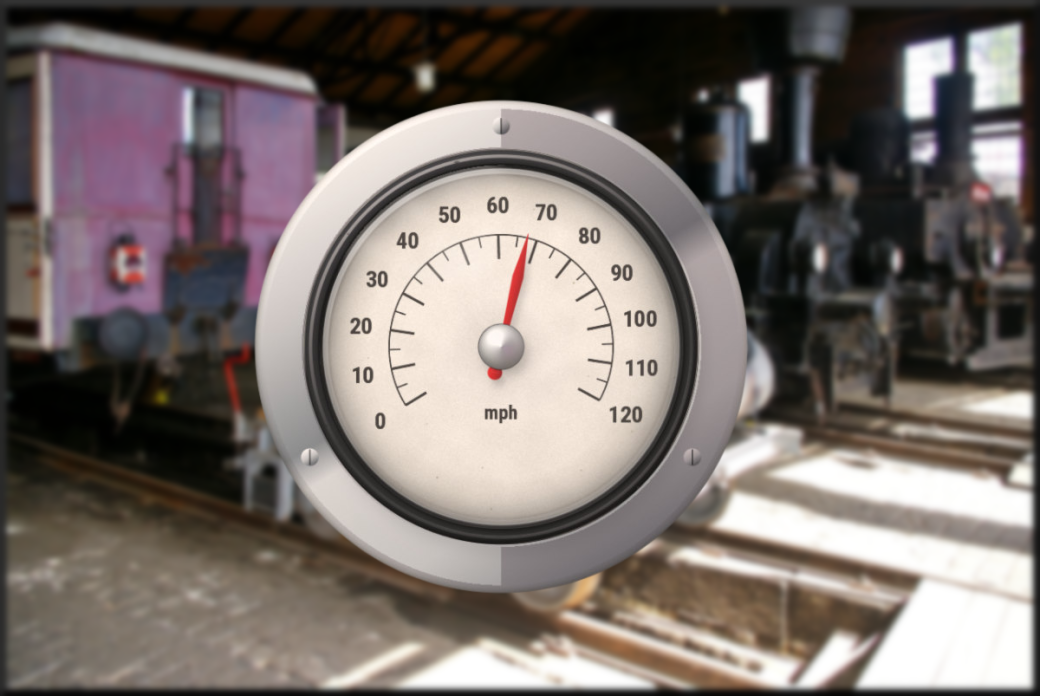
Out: {"value": 67.5, "unit": "mph"}
